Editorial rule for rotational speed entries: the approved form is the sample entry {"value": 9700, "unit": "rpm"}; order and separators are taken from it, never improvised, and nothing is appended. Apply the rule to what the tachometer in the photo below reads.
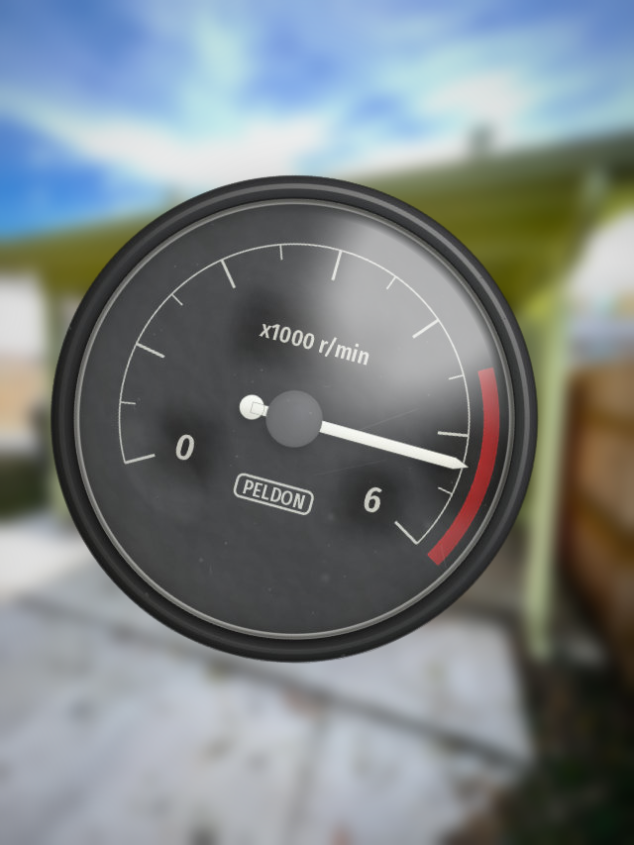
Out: {"value": 5250, "unit": "rpm"}
